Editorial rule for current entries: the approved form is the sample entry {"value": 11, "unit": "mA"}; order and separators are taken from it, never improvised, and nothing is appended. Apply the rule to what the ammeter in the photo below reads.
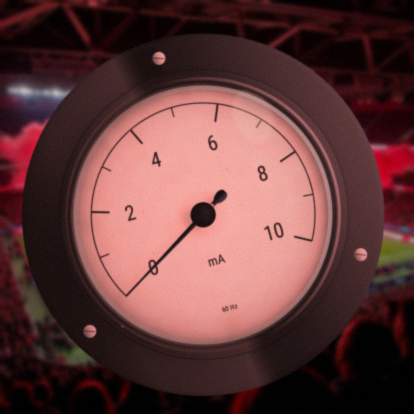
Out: {"value": 0, "unit": "mA"}
